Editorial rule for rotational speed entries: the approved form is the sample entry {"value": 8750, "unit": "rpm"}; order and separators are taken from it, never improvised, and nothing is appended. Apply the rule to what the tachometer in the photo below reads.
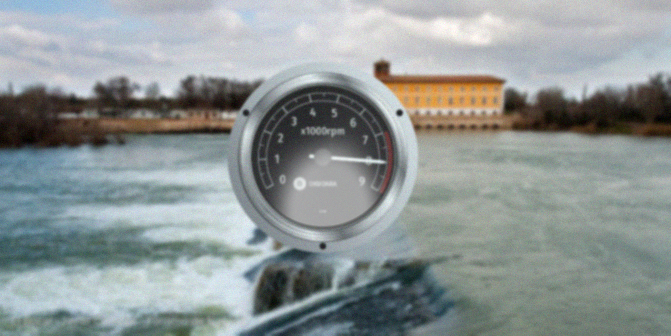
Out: {"value": 8000, "unit": "rpm"}
